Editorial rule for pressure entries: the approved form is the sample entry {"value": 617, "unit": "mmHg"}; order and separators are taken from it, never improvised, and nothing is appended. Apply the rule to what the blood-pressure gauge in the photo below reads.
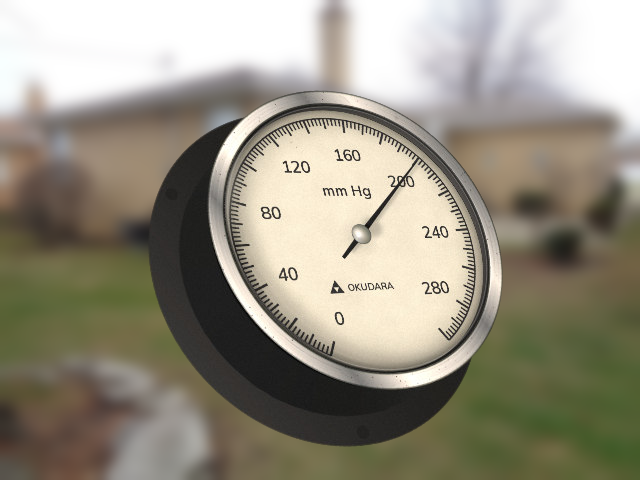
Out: {"value": 200, "unit": "mmHg"}
